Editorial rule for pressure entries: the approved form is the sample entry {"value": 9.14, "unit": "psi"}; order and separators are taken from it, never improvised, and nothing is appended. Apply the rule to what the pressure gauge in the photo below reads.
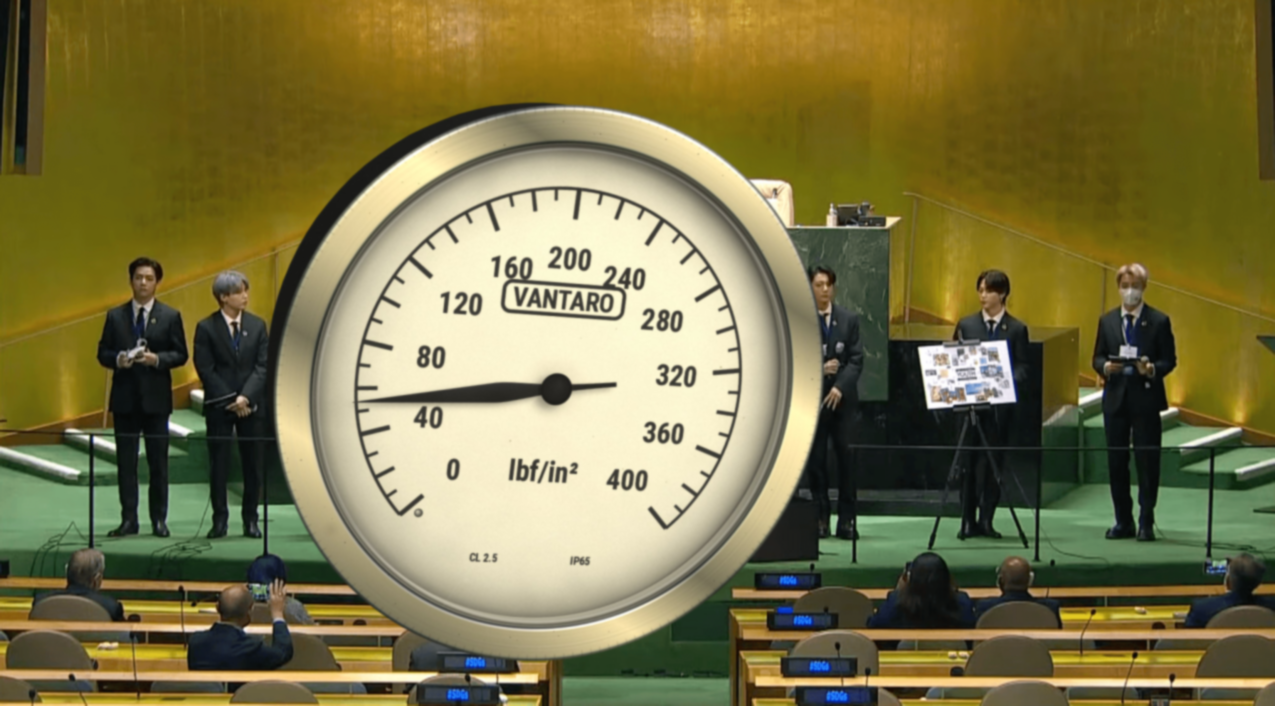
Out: {"value": 55, "unit": "psi"}
